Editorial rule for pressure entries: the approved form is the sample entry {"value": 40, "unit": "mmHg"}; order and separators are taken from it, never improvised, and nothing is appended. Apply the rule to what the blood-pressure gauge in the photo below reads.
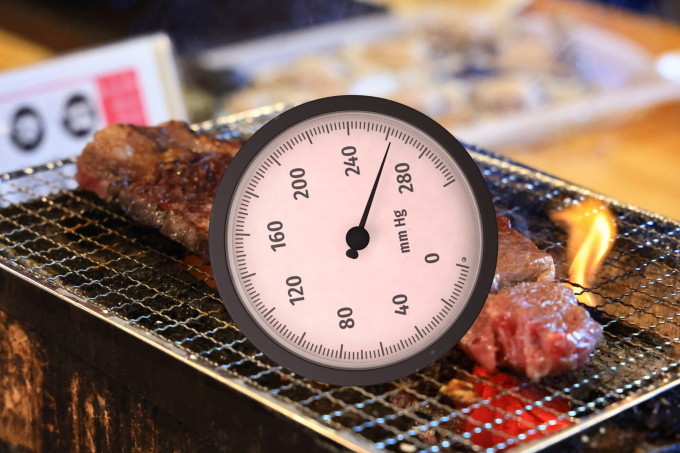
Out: {"value": 262, "unit": "mmHg"}
